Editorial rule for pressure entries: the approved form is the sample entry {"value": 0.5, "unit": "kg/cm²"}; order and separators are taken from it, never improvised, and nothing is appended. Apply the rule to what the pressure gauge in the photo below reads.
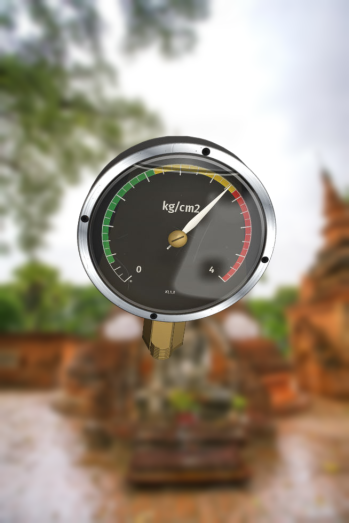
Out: {"value": 2.6, "unit": "kg/cm²"}
